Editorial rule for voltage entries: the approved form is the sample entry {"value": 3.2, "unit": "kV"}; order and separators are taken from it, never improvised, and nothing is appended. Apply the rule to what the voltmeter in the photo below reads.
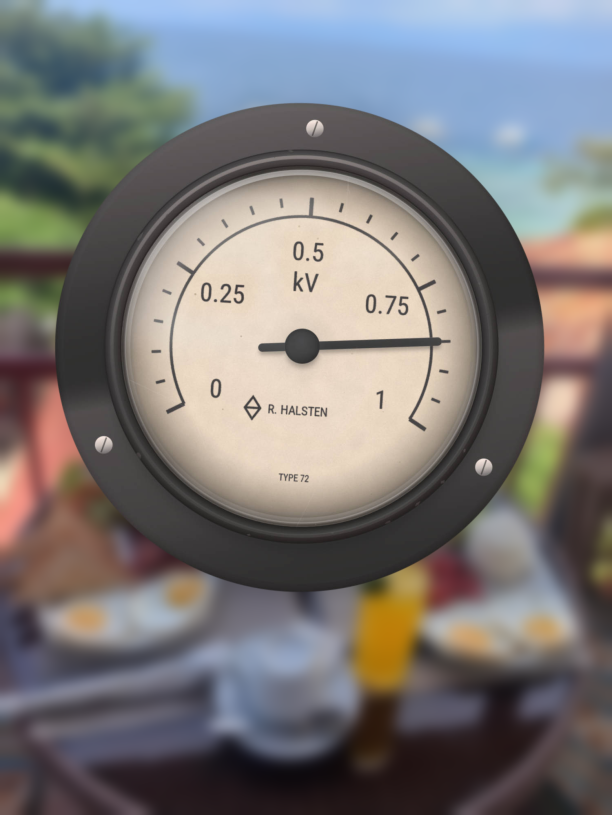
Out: {"value": 0.85, "unit": "kV"}
